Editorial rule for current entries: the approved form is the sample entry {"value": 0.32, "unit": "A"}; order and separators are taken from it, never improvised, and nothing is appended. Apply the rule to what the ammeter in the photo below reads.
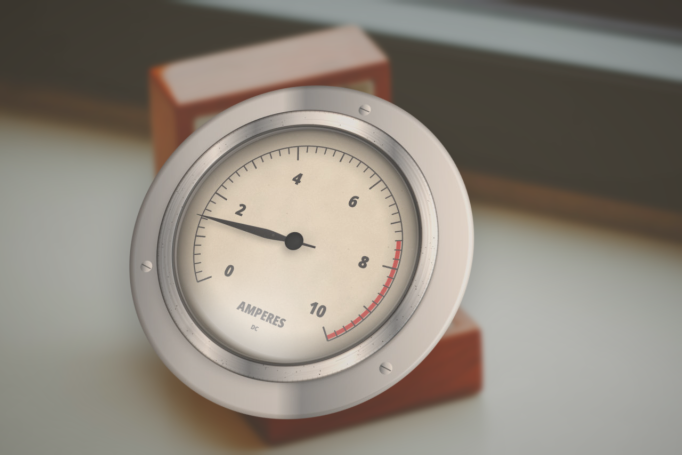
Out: {"value": 1.4, "unit": "A"}
